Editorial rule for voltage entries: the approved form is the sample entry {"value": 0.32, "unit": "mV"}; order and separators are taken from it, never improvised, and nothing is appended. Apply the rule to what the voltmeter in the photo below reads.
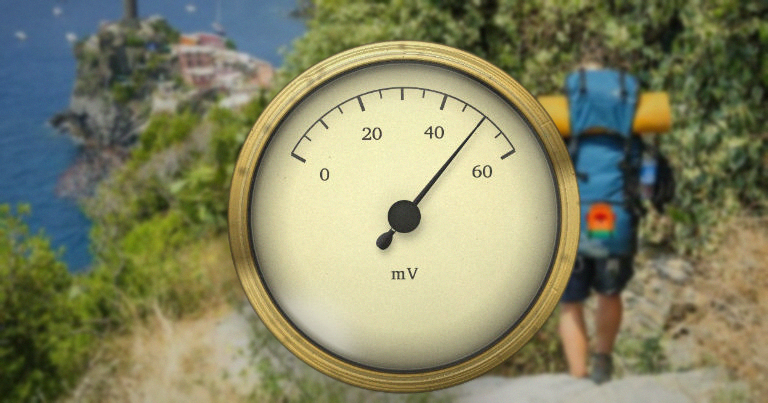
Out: {"value": 50, "unit": "mV"}
